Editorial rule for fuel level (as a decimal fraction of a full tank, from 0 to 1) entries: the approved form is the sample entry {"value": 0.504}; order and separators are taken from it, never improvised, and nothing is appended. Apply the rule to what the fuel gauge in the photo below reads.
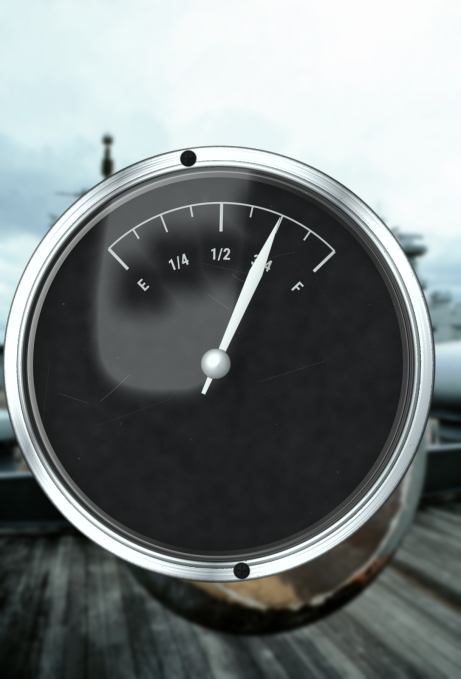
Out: {"value": 0.75}
